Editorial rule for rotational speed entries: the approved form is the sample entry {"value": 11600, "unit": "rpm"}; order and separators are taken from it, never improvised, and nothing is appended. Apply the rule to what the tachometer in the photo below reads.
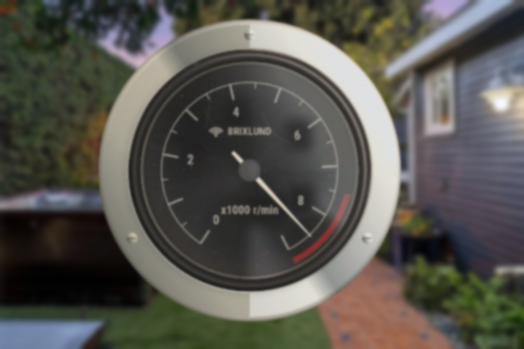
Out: {"value": 8500, "unit": "rpm"}
